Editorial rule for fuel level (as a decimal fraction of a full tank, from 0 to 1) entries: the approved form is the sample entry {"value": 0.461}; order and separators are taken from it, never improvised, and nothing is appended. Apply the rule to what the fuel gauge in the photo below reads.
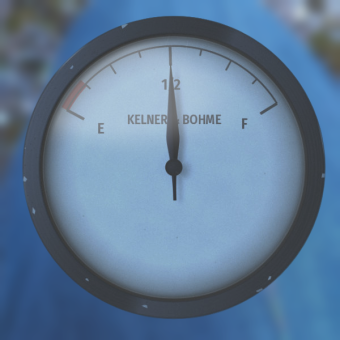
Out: {"value": 0.5}
